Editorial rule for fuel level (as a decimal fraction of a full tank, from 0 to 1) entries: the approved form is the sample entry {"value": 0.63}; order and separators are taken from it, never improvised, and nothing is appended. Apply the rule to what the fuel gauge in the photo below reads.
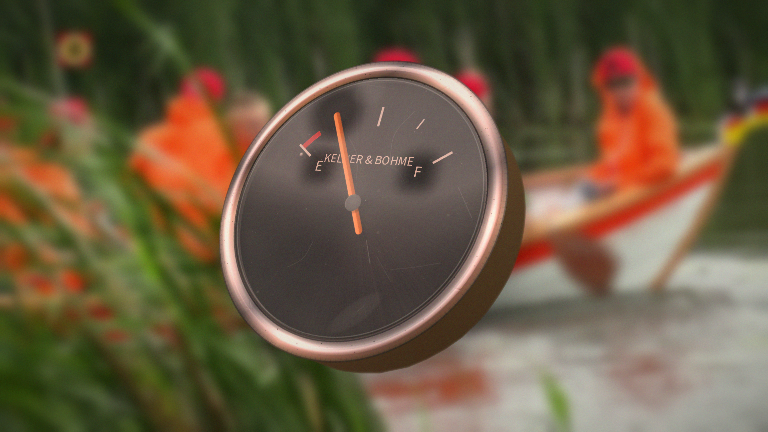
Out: {"value": 0.25}
